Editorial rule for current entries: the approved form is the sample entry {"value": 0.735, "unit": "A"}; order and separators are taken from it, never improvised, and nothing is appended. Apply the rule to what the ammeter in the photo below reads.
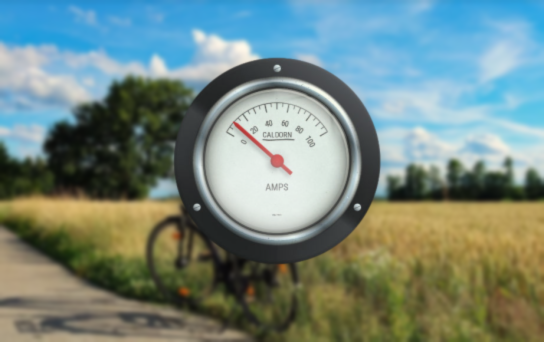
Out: {"value": 10, "unit": "A"}
